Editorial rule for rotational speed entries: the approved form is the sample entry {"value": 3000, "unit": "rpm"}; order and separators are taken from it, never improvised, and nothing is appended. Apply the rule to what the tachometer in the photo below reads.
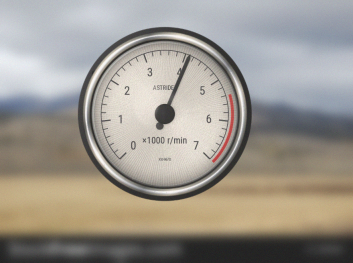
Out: {"value": 4100, "unit": "rpm"}
